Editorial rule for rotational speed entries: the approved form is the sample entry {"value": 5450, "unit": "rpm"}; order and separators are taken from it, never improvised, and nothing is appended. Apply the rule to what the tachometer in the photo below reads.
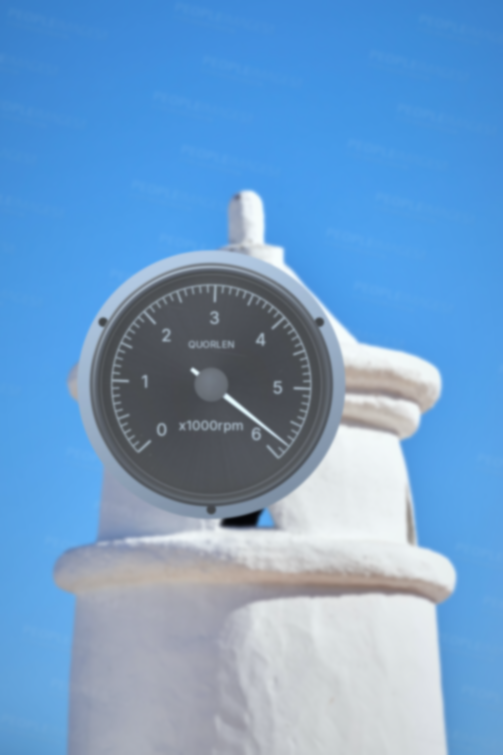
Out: {"value": 5800, "unit": "rpm"}
